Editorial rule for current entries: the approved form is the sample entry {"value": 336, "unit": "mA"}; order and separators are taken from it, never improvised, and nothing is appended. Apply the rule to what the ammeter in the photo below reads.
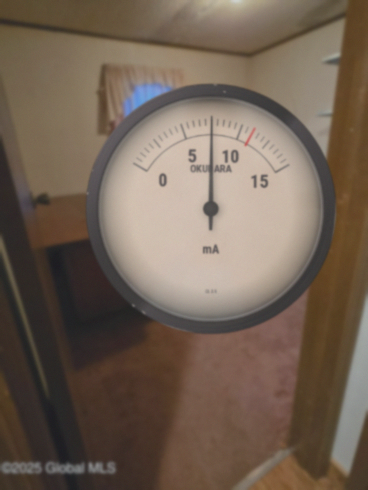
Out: {"value": 7.5, "unit": "mA"}
